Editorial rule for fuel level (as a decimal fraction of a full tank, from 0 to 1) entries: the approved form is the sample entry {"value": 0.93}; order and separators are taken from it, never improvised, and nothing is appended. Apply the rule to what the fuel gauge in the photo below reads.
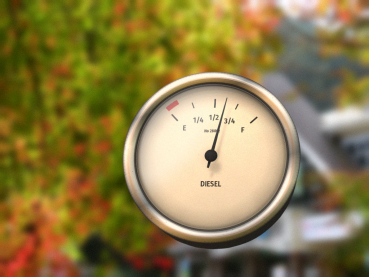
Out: {"value": 0.625}
